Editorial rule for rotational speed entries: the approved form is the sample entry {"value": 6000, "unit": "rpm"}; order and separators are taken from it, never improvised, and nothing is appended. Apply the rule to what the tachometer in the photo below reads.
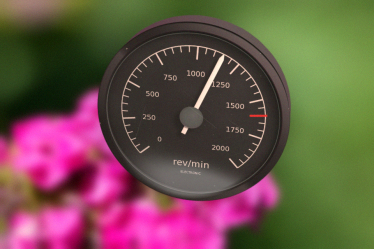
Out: {"value": 1150, "unit": "rpm"}
